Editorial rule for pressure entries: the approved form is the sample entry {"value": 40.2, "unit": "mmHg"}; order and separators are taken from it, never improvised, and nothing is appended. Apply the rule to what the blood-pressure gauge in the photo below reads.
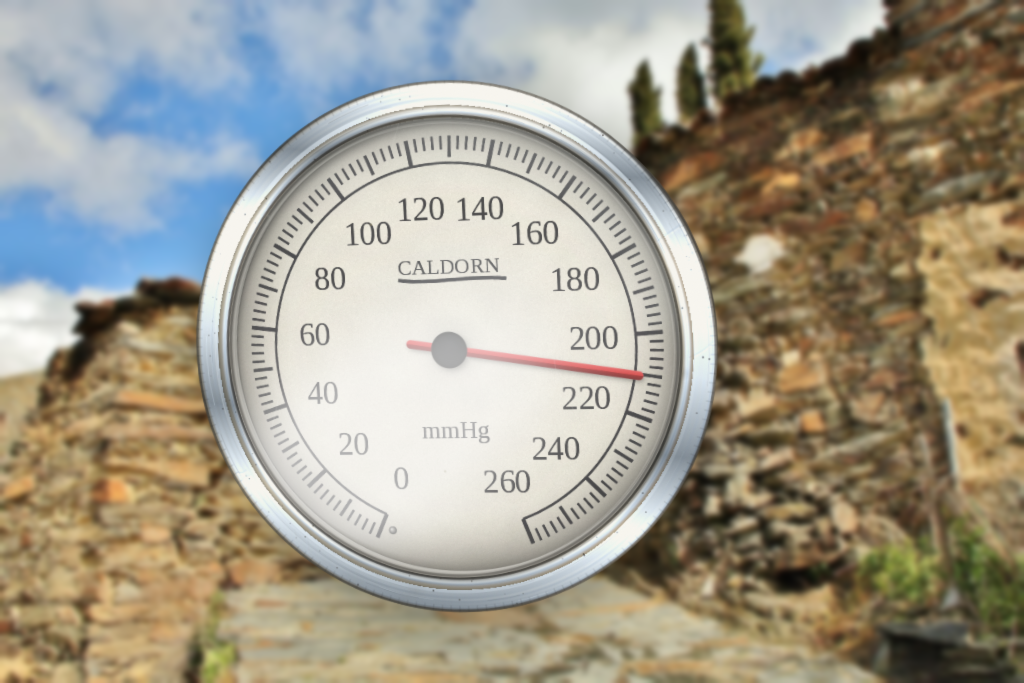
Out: {"value": 210, "unit": "mmHg"}
